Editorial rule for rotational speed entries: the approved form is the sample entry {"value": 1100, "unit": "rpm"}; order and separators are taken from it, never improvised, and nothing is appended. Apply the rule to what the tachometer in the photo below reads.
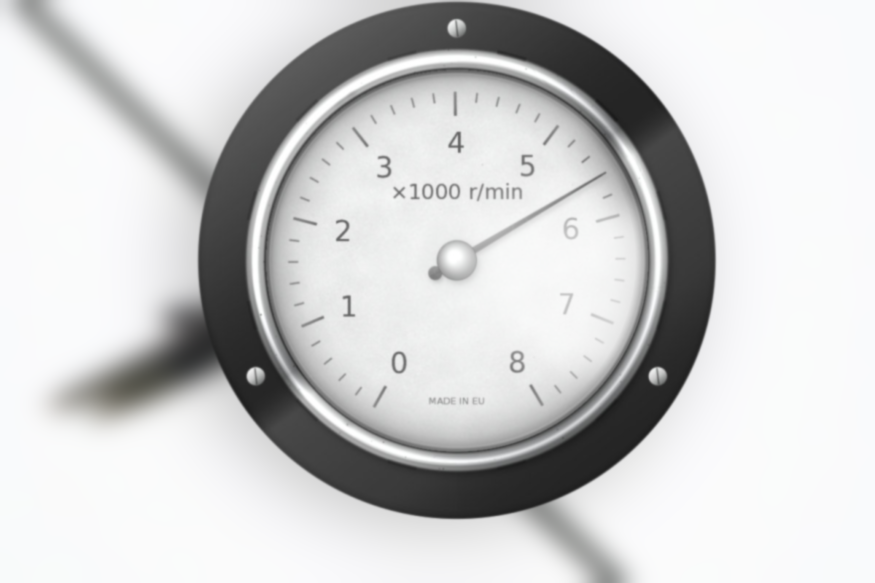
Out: {"value": 5600, "unit": "rpm"}
